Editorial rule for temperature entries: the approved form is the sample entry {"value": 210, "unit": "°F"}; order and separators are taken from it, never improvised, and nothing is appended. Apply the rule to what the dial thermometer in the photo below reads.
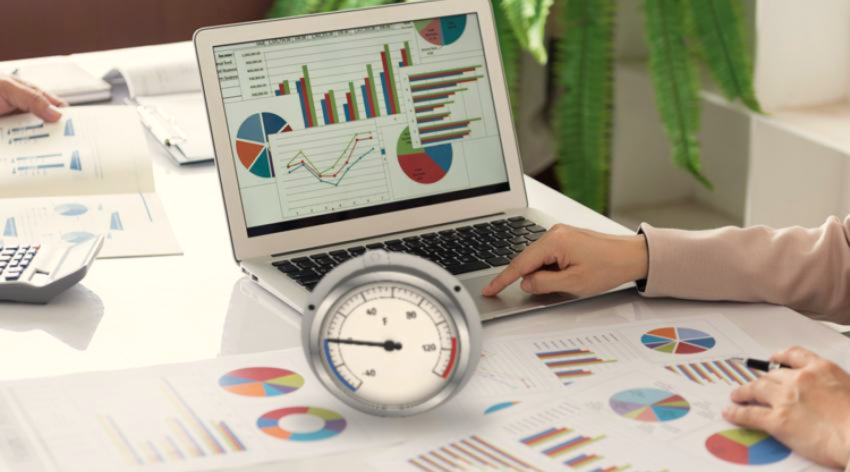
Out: {"value": 0, "unit": "°F"}
